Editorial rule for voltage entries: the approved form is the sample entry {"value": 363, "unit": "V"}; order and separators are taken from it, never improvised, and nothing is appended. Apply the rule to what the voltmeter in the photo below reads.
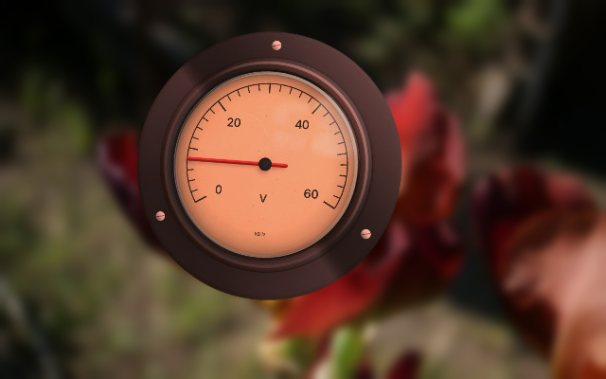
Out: {"value": 8, "unit": "V"}
